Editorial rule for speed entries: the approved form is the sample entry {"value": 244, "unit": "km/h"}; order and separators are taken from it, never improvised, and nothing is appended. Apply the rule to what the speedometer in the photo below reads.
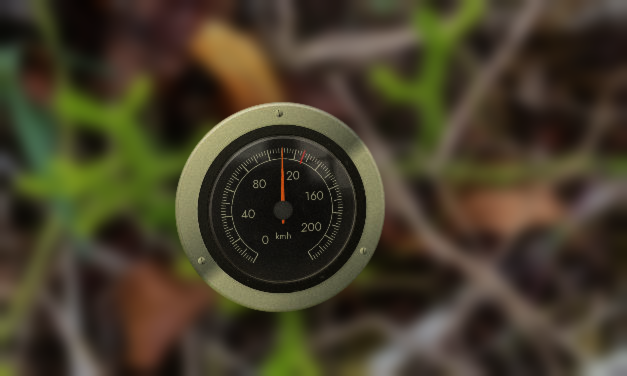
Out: {"value": 110, "unit": "km/h"}
